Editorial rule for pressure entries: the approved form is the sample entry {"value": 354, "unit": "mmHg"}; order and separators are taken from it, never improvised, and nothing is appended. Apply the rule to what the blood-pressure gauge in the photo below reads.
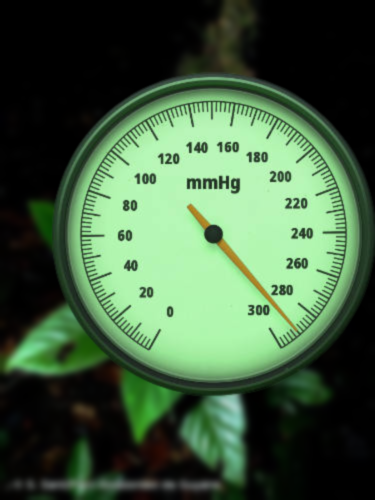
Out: {"value": 290, "unit": "mmHg"}
